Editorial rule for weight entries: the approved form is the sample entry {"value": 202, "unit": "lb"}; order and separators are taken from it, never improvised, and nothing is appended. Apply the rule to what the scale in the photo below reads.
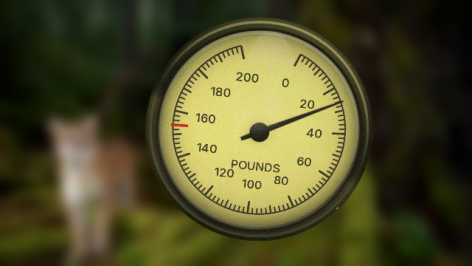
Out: {"value": 26, "unit": "lb"}
